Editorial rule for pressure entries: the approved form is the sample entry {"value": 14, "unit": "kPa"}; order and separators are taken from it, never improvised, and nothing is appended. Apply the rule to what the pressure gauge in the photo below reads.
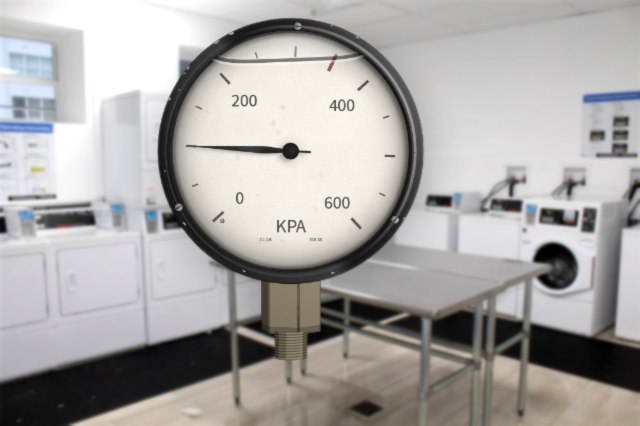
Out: {"value": 100, "unit": "kPa"}
